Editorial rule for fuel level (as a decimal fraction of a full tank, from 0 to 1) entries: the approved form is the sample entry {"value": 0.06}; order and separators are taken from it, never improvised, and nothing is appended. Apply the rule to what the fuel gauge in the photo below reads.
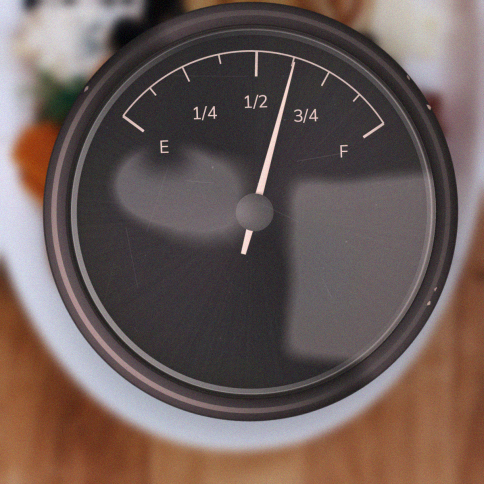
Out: {"value": 0.625}
